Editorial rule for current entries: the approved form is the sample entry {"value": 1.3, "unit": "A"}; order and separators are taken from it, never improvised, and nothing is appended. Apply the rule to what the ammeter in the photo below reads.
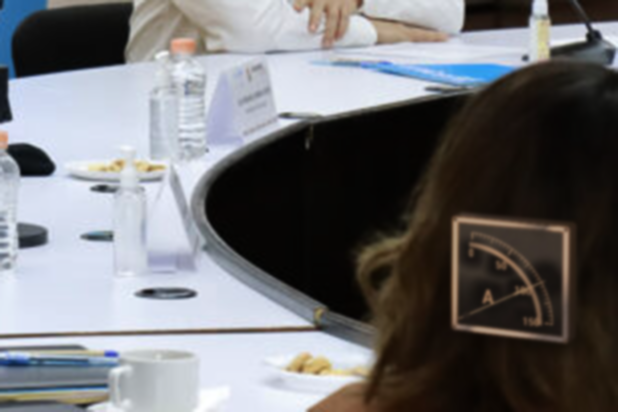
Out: {"value": 100, "unit": "A"}
